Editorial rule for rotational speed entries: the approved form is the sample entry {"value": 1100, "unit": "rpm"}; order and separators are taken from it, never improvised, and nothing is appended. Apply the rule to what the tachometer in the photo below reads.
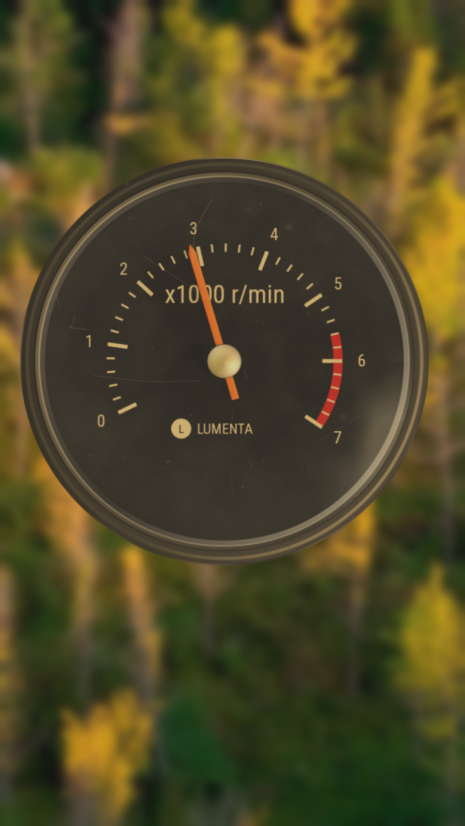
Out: {"value": 2900, "unit": "rpm"}
